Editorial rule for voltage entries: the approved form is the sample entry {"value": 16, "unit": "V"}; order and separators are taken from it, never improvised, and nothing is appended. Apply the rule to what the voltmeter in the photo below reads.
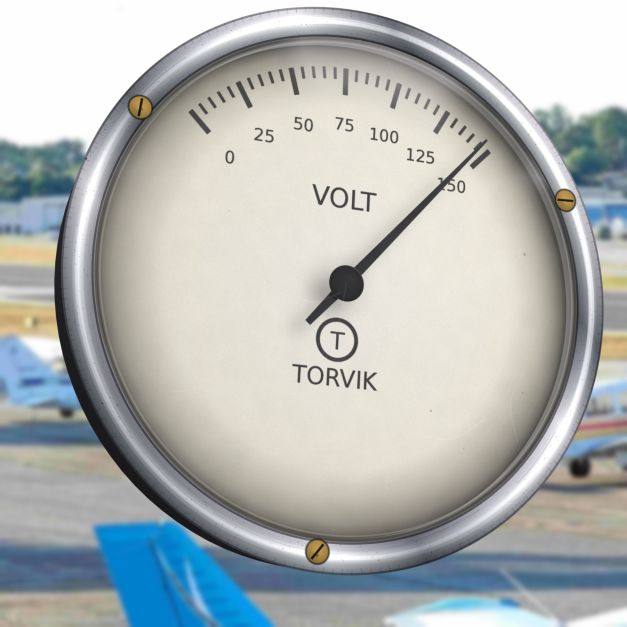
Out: {"value": 145, "unit": "V"}
